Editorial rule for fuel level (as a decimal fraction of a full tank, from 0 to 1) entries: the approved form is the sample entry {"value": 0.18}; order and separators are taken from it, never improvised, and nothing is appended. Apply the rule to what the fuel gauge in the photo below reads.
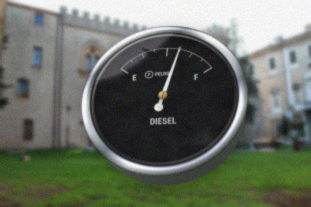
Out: {"value": 0.625}
